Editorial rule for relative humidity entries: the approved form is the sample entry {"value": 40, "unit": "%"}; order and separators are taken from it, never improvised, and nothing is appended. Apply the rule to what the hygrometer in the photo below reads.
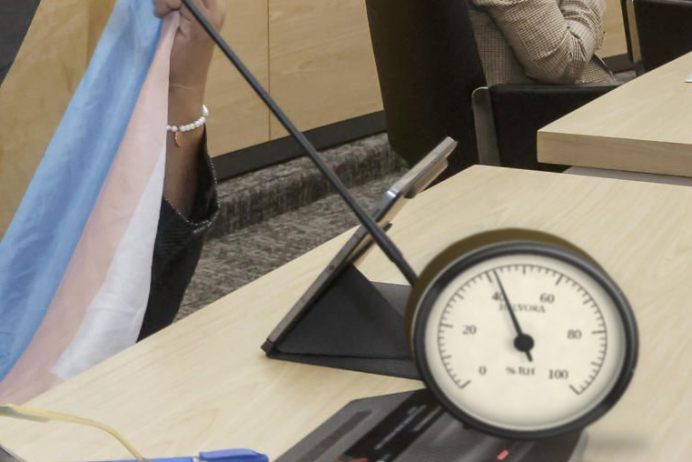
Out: {"value": 42, "unit": "%"}
